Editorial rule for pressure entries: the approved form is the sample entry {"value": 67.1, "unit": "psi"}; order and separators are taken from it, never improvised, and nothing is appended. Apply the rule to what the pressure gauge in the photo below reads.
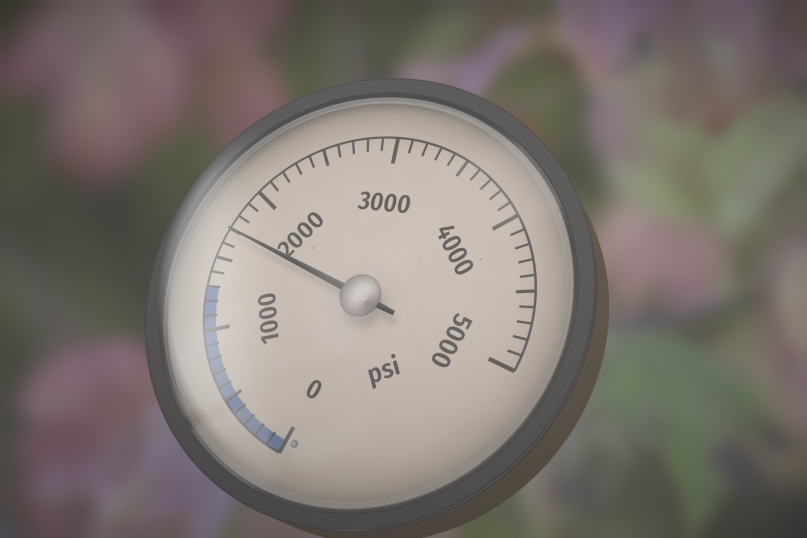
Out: {"value": 1700, "unit": "psi"}
